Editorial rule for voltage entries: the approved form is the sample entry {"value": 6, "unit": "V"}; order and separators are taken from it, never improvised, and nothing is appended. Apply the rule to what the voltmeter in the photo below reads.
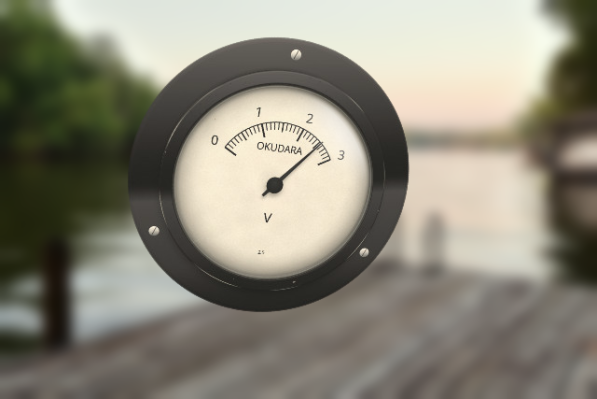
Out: {"value": 2.5, "unit": "V"}
